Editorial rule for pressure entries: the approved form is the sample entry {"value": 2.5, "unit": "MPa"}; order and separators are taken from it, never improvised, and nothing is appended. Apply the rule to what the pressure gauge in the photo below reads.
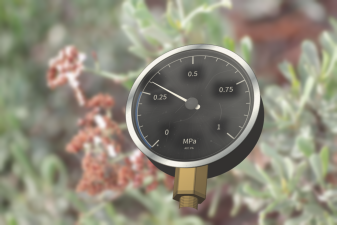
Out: {"value": 0.3, "unit": "MPa"}
